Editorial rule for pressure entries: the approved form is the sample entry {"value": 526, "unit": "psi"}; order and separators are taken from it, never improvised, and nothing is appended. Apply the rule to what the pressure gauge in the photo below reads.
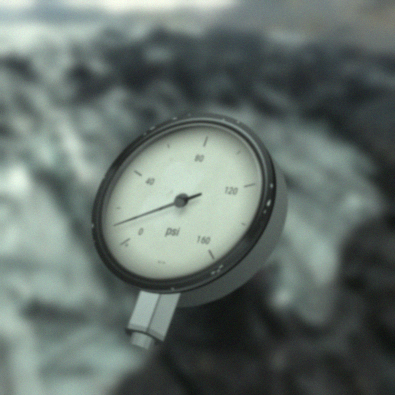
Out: {"value": 10, "unit": "psi"}
